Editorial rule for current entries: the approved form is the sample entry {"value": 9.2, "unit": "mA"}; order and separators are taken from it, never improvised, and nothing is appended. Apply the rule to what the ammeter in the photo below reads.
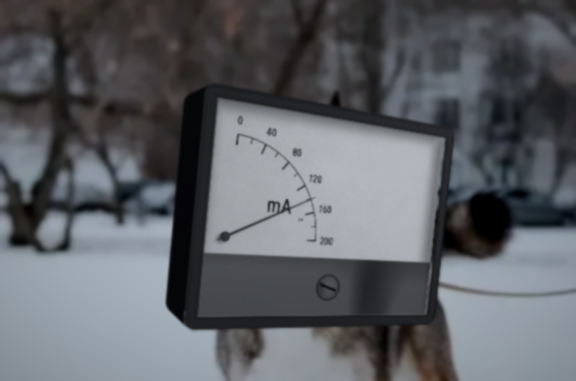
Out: {"value": 140, "unit": "mA"}
